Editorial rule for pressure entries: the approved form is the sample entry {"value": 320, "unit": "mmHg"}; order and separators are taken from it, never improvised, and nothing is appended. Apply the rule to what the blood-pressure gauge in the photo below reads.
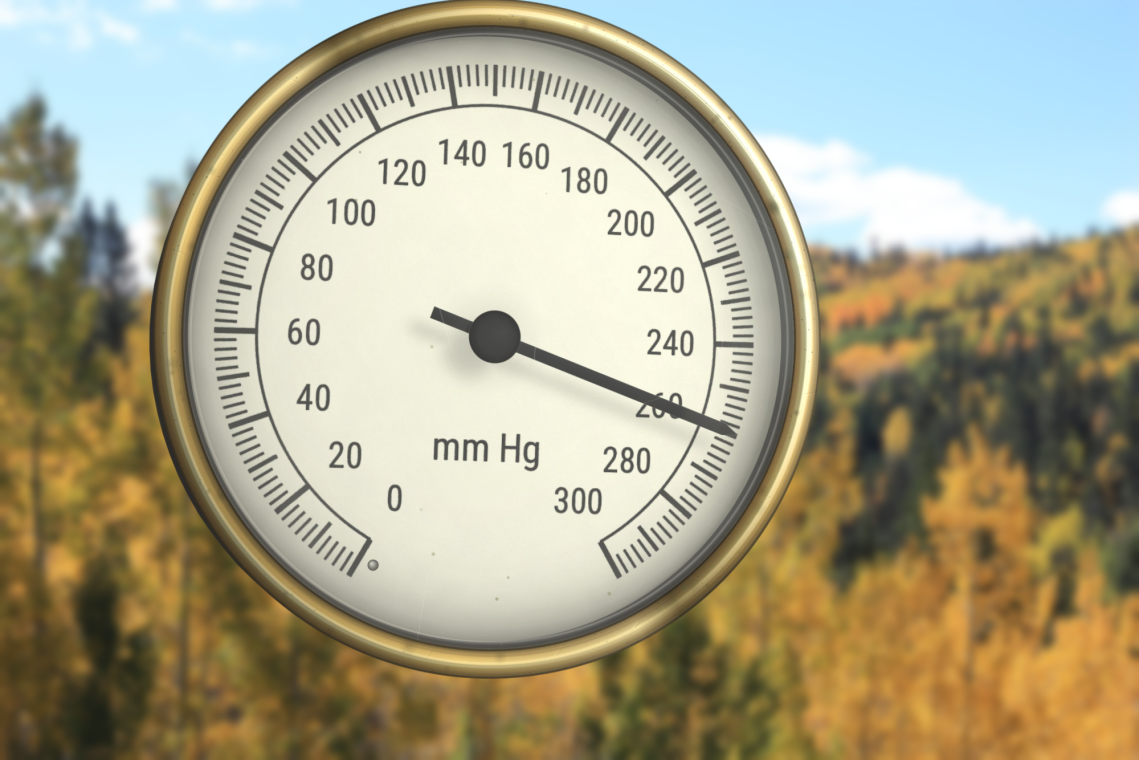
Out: {"value": 260, "unit": "mmHg"}
